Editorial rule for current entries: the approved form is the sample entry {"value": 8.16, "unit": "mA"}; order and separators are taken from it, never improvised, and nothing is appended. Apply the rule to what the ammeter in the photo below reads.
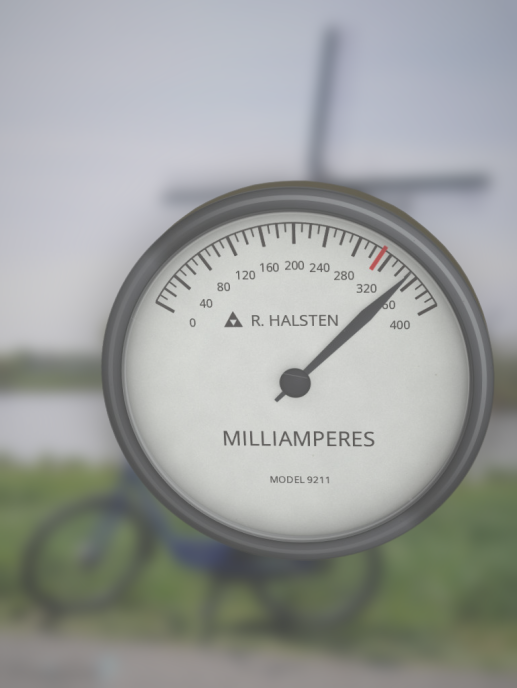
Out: {"value": 350, "unit": "mA"}
